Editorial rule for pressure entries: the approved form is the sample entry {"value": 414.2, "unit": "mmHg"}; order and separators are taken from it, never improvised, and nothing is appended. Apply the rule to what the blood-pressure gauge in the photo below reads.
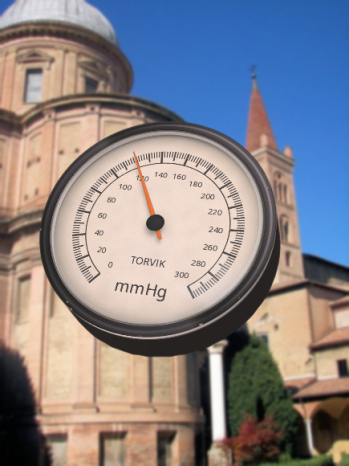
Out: {"value": 120, "unit": "mmHg"}
